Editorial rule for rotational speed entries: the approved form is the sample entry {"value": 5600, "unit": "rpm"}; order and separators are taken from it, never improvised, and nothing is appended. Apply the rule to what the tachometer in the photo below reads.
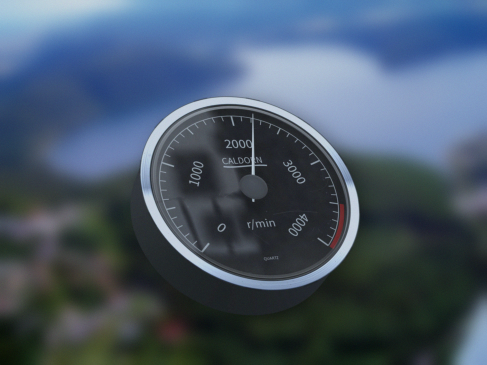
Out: {"value": 2200, "unit": "rpm"}
